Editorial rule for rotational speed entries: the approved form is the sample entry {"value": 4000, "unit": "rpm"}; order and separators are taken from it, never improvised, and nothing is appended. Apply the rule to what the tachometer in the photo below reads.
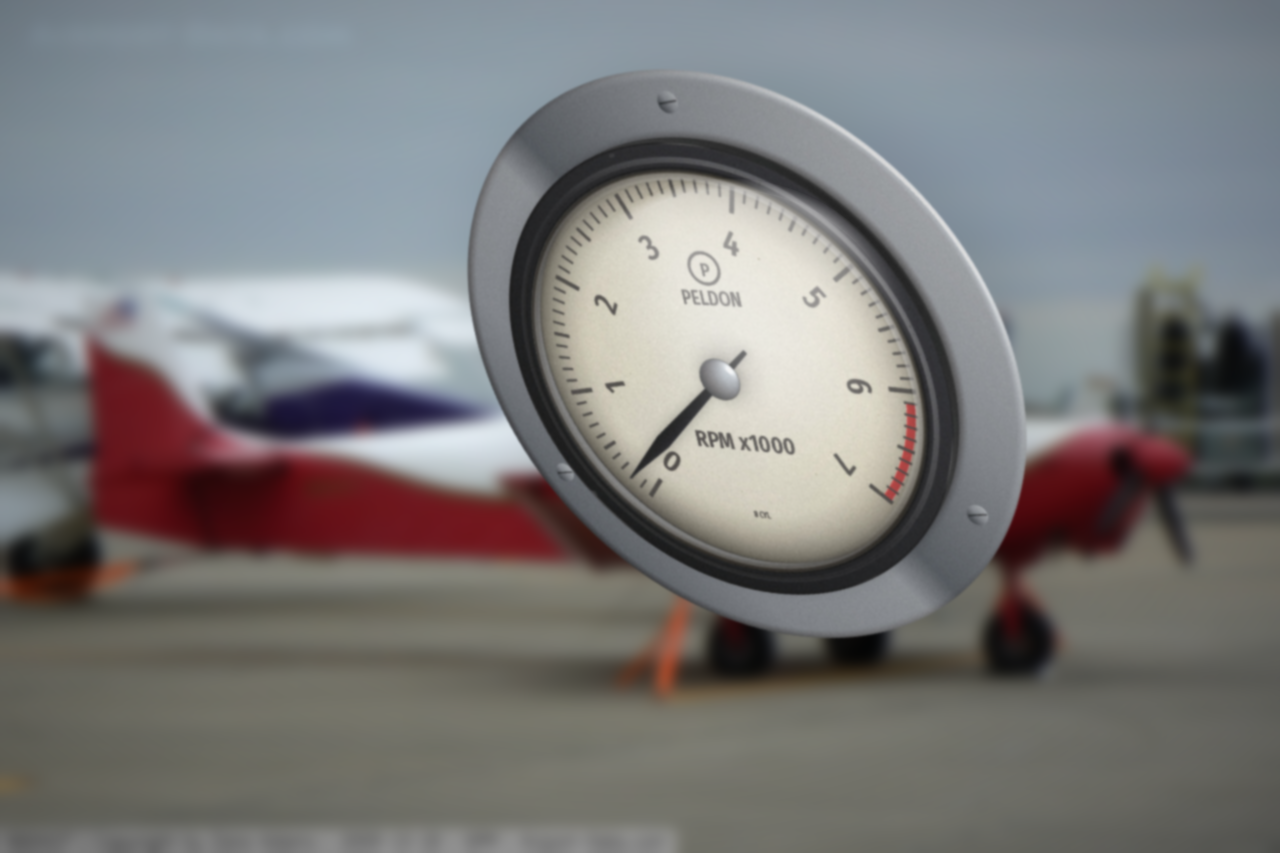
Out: {"value": 200, "unit": "rpm"}
